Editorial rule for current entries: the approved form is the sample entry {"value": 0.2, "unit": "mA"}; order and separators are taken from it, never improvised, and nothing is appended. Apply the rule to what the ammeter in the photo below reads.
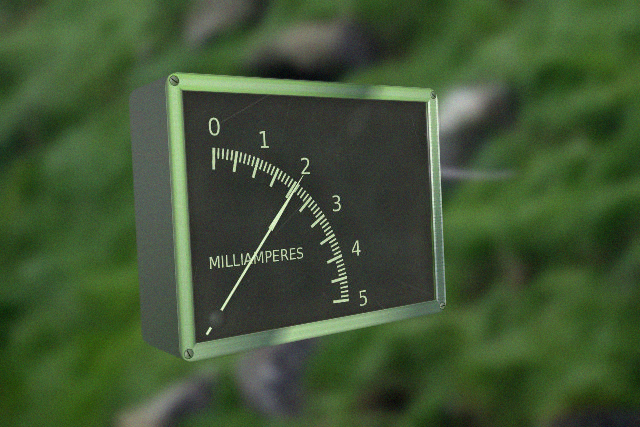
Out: {"value": 2, "unit": "mA"}
